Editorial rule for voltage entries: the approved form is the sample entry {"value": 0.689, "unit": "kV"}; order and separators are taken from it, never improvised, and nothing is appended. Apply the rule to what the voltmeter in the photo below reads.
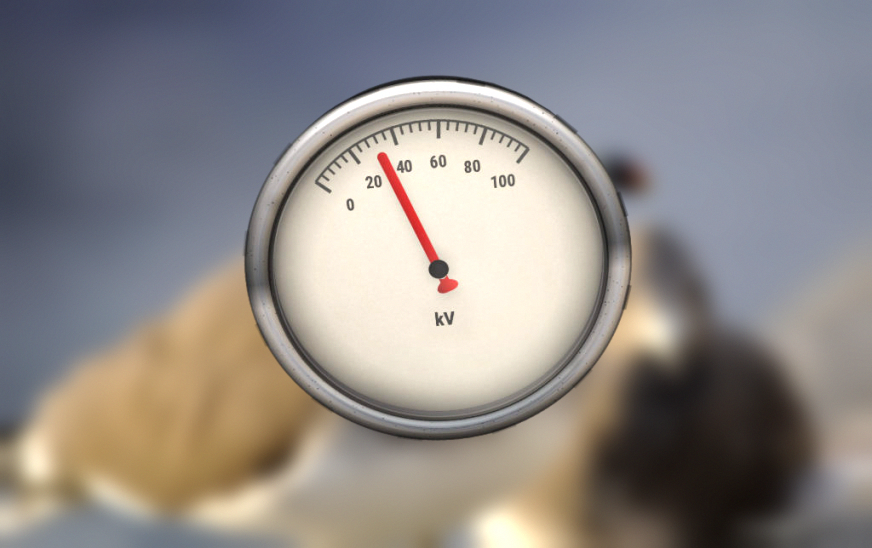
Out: {"value": 32, "unit": "kV"}
